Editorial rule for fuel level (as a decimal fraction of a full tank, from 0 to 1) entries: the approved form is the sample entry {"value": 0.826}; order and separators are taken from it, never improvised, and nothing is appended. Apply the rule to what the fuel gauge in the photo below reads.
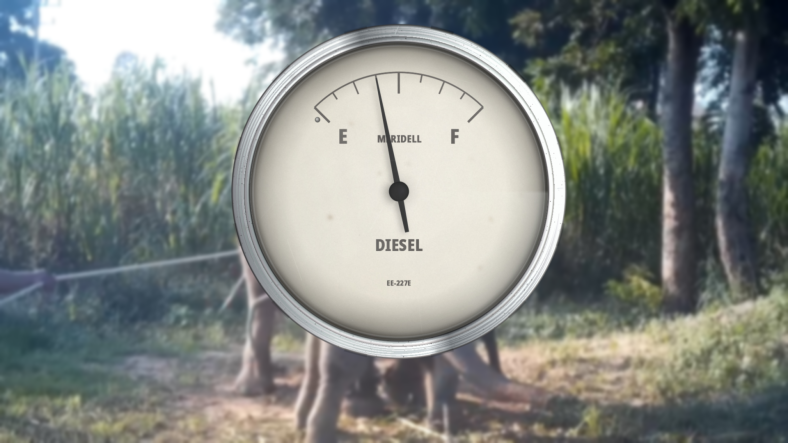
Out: {"value": 0.375}
